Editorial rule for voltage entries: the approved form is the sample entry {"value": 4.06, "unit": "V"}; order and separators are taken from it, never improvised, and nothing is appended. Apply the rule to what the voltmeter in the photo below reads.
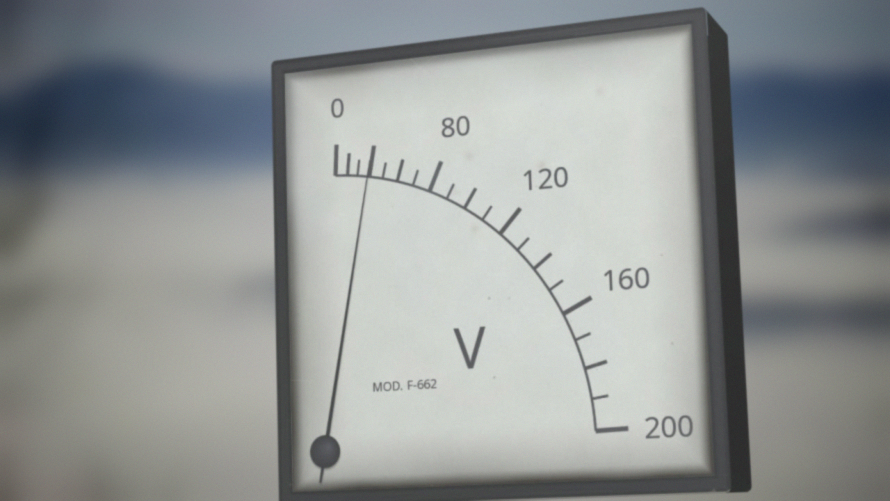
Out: {"value": 40, "unit": "V"}
